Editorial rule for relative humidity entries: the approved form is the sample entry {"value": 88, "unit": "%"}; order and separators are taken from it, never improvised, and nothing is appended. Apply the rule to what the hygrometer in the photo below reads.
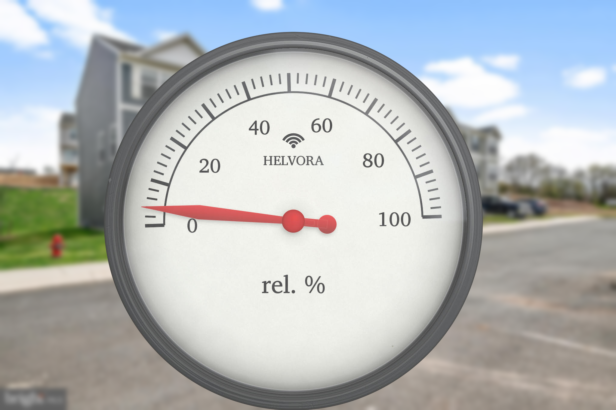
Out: {"value": 4, "unit": "%"}
